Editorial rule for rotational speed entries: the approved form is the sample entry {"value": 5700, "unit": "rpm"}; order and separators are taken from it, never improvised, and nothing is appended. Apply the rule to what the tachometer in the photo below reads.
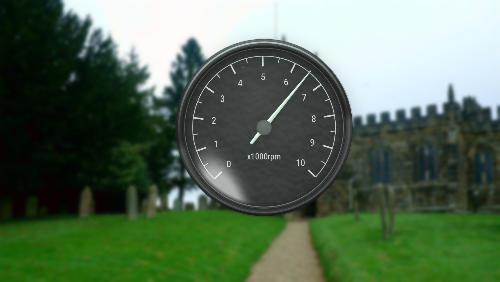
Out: {"value": 6500, "unit": "rpm"}
